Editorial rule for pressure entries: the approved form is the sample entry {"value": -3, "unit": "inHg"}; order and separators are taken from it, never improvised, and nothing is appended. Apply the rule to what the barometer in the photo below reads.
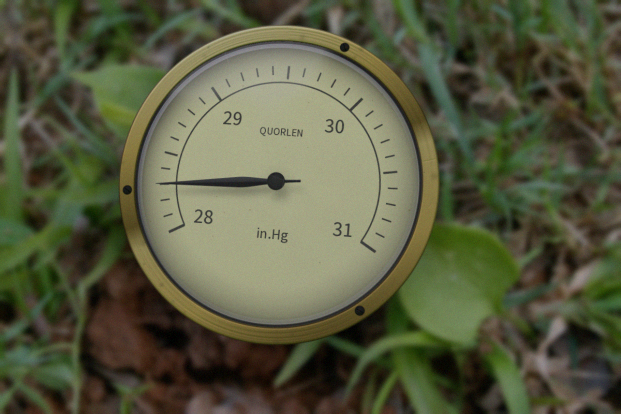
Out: {"value": 28.3, "unit": "inHg"}
